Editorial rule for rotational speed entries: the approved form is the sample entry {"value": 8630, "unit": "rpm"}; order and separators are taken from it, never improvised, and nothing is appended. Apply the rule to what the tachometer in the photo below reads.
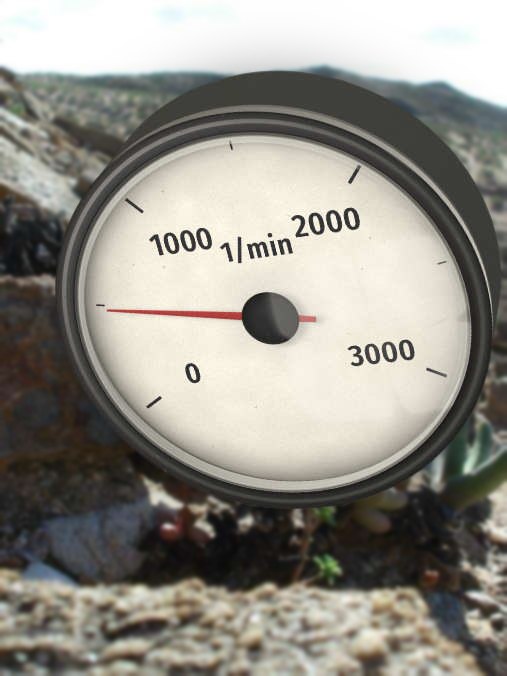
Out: {"value": 500, "unit": "rpm"}
